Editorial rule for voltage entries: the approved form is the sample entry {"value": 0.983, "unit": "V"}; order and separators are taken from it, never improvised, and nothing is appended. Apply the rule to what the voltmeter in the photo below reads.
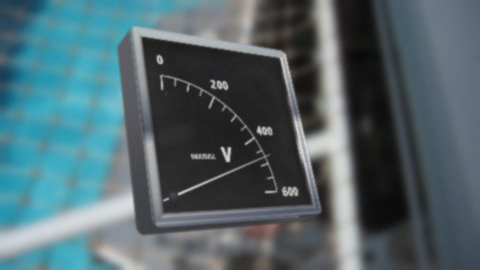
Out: {"value": 475, "unit": "V"}
